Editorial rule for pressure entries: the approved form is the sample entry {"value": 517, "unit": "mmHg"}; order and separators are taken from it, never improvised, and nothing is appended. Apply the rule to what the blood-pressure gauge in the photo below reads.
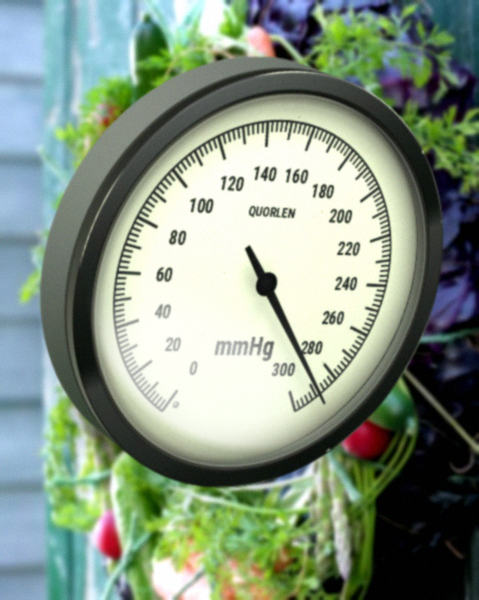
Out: {"value": 290, "unit": "mmHg"}
